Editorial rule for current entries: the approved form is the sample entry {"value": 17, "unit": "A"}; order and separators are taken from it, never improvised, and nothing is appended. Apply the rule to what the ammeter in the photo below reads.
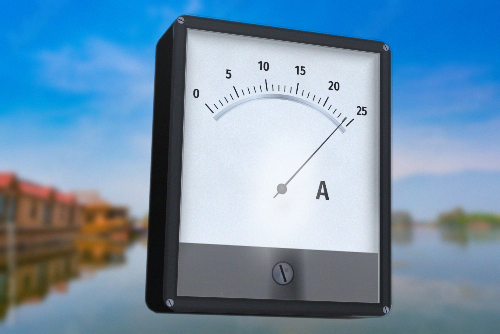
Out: {"value": 24, "unit": "A"}
